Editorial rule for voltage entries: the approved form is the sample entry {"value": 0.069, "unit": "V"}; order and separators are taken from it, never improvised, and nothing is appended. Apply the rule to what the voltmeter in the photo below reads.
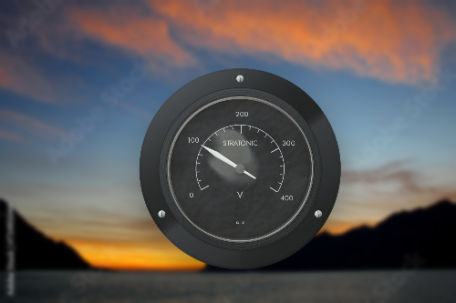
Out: {"value": 100, "unit": "V"}
